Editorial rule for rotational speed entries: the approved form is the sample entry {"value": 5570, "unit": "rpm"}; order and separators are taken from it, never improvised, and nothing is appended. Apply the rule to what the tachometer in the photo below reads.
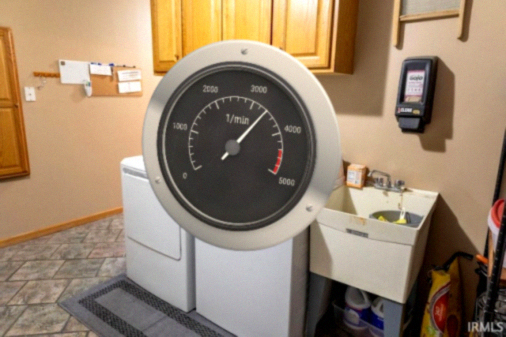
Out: {"value": 3400, "unit": "rpm"}
